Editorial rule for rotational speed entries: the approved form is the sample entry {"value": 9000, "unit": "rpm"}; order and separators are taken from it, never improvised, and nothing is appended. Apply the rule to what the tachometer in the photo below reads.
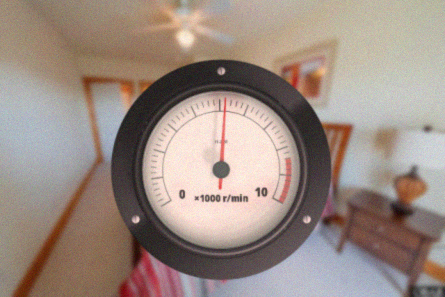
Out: {"value": 5200, "unit": "rpm"}
